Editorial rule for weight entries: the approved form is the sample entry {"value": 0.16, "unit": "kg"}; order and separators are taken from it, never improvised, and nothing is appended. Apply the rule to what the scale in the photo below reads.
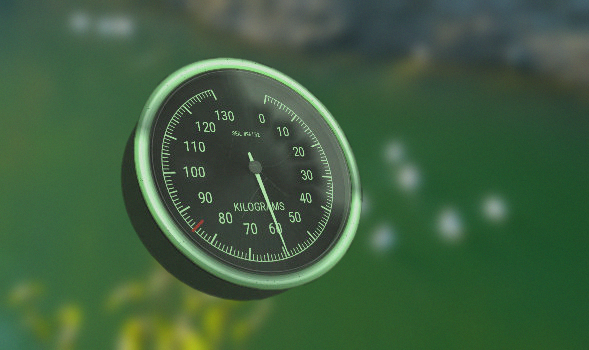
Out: {"value": 60, "unit": "kg"}
